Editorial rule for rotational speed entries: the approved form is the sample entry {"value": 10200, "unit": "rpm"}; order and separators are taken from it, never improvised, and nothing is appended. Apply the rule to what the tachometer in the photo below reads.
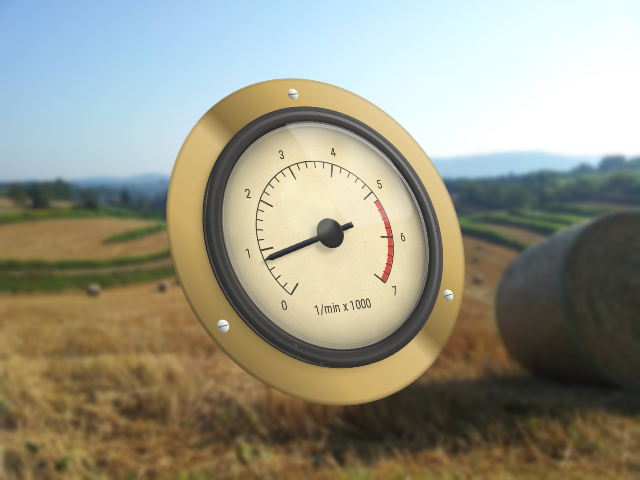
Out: {"value": 800, "unit": "rpm"}
